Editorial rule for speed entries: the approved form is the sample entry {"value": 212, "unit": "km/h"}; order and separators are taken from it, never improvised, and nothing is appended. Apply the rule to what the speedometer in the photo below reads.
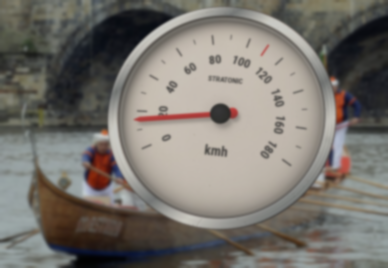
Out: {"value": 15, "unit": "km/h"}
